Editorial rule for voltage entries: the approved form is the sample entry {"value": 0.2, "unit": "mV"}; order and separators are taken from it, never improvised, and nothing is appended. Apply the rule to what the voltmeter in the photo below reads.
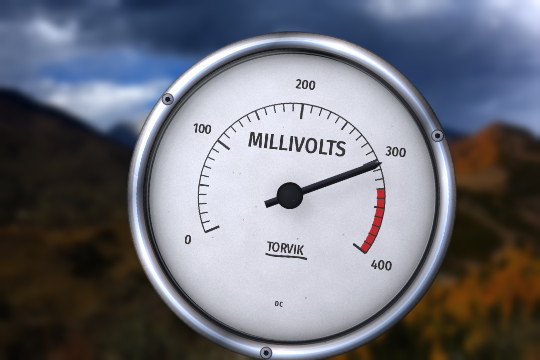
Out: {"value": 305, "unit": "mV"}
